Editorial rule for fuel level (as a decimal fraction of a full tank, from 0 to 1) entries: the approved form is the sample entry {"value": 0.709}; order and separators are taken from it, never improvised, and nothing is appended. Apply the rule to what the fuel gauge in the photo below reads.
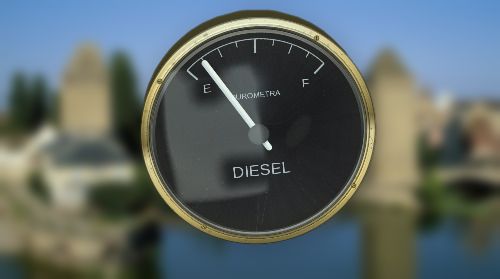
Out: {"value": 0.125}
